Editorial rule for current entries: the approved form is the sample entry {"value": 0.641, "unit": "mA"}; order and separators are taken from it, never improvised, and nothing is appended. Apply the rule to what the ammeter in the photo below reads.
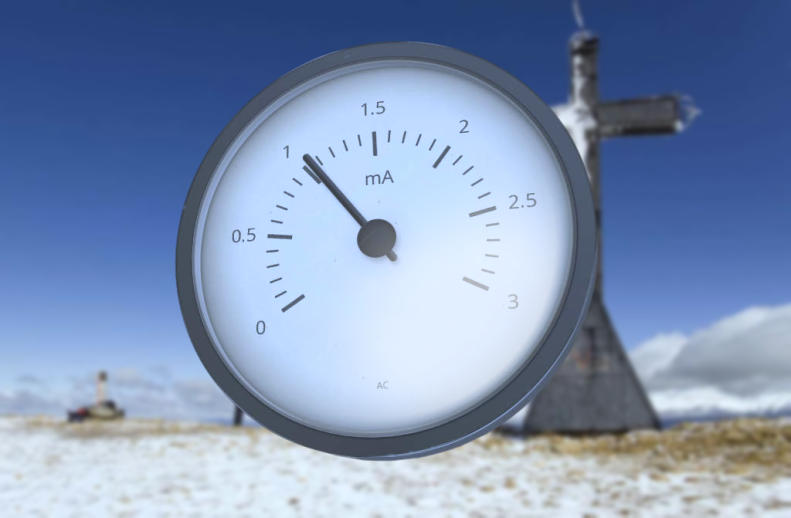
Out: {"value": 1.05, "unit": "mA"}
